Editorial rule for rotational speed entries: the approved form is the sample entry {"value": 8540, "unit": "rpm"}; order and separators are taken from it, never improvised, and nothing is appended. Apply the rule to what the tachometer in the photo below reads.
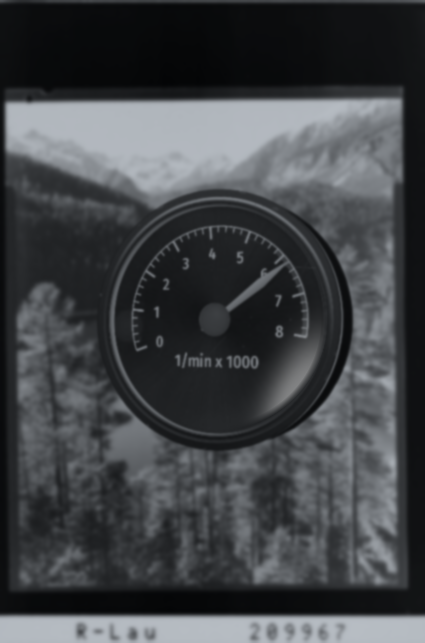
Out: {"value": 6200, "unit": "rpm"}
